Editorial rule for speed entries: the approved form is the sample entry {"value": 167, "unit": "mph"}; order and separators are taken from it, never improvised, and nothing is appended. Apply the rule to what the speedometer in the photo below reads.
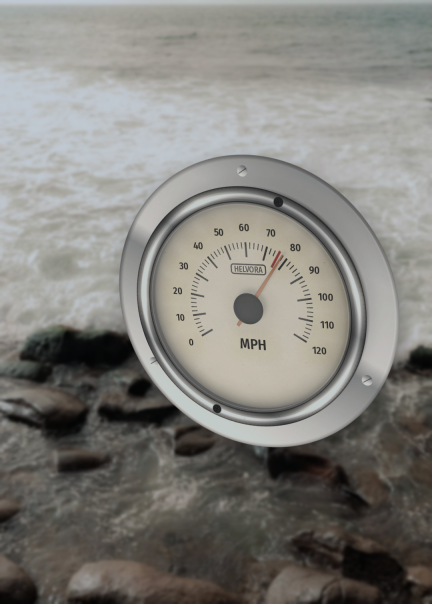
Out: {"value": 78, "unit": "mph"}
